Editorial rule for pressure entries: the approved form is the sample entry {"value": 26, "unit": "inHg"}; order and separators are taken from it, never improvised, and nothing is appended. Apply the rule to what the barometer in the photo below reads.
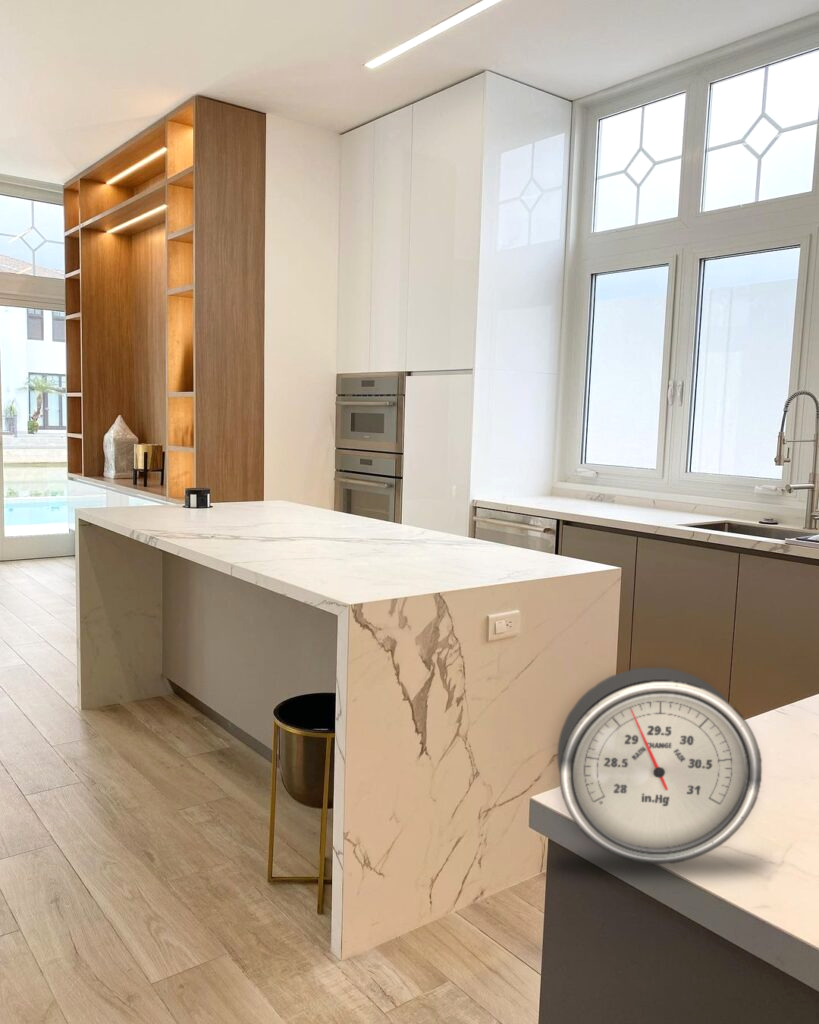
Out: {"value": 29.2, "unit": "inHg"}
